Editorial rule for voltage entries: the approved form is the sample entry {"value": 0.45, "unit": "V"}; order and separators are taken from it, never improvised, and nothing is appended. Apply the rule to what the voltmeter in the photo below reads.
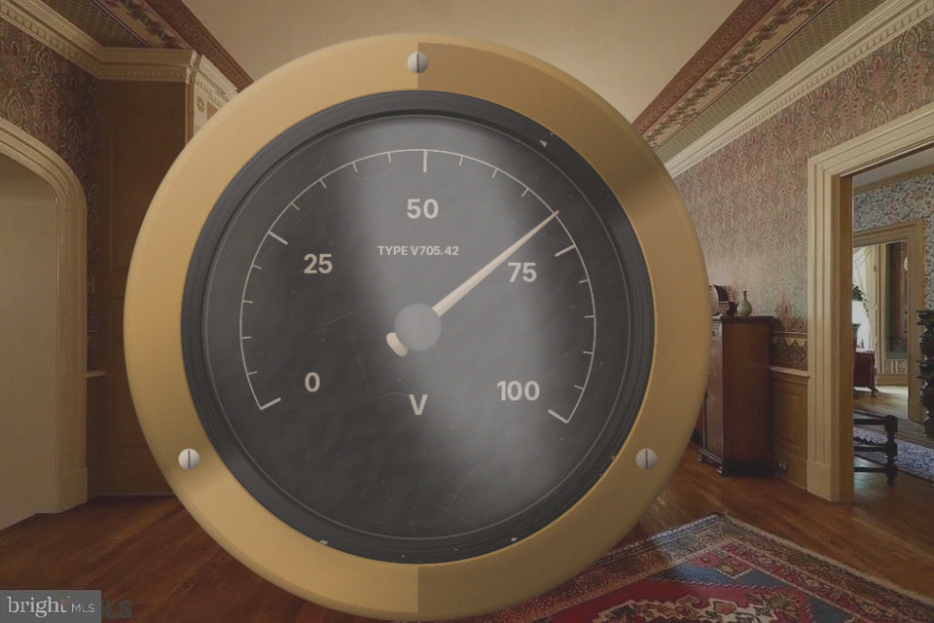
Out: {"value": 70, "unit": "V"}
